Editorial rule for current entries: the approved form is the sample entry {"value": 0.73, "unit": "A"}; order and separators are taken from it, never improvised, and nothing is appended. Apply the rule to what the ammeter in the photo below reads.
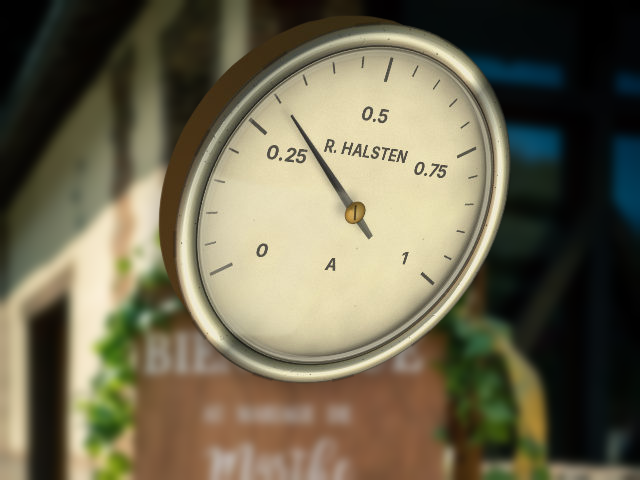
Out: {"value": 0.3, "unit": "A"}
